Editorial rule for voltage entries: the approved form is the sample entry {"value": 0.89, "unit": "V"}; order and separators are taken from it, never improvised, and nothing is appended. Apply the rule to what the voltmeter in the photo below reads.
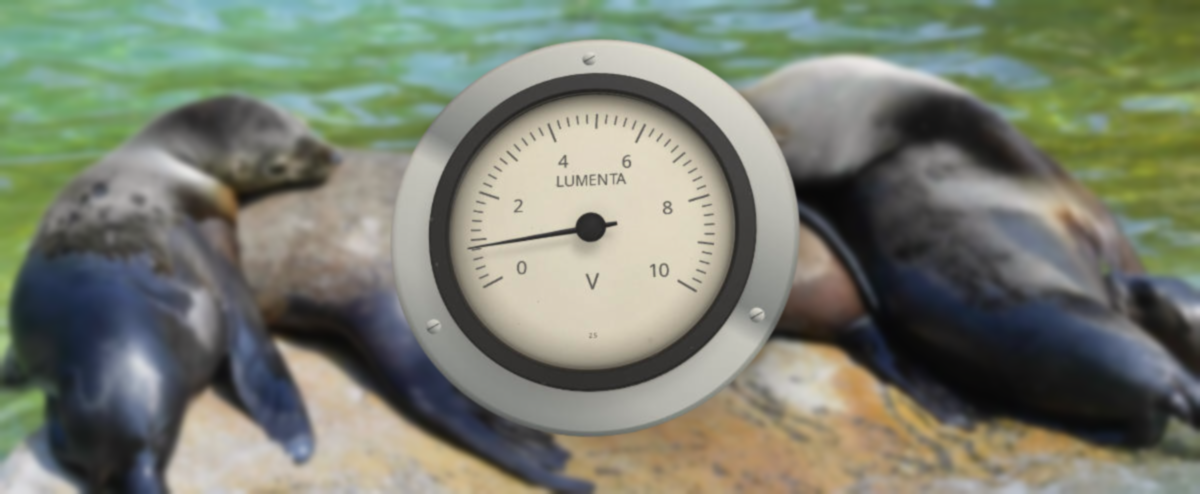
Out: {"value": 0.8, "unit": "V"}
